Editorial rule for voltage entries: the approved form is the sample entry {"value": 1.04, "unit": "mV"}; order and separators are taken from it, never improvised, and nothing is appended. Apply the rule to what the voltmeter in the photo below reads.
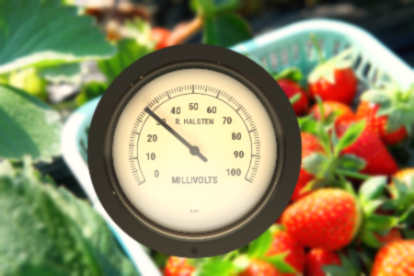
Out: {"value": 30, "unit": "mV"}
